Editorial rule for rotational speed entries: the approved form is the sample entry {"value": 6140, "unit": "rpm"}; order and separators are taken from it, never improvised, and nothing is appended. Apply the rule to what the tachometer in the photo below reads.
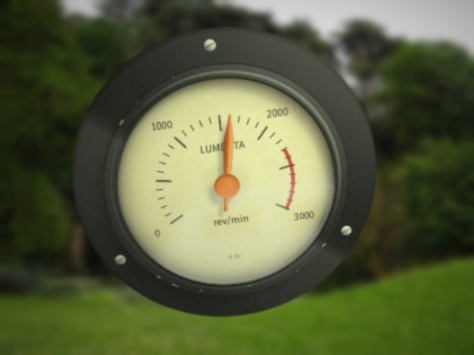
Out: {"value": 1600, "unit": "rpm"}
